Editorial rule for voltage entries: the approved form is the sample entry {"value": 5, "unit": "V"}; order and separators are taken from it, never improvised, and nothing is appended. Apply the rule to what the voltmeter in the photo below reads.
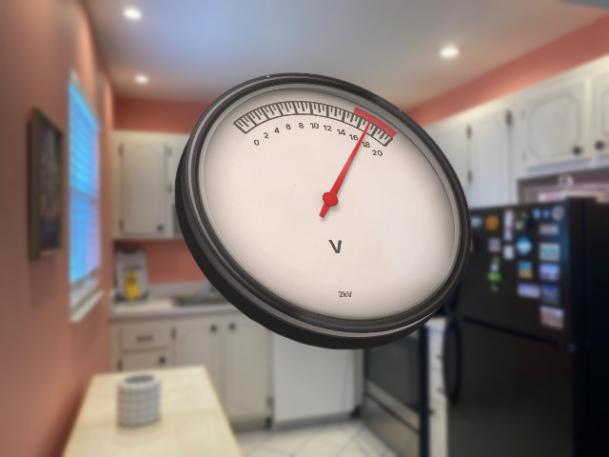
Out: {"value": 17, "unit": "V"}
